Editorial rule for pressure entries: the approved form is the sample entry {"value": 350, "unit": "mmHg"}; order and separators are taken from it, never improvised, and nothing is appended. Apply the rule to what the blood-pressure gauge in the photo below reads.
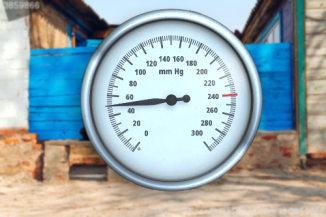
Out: {"value": 50, "unit": "mmHg"}
